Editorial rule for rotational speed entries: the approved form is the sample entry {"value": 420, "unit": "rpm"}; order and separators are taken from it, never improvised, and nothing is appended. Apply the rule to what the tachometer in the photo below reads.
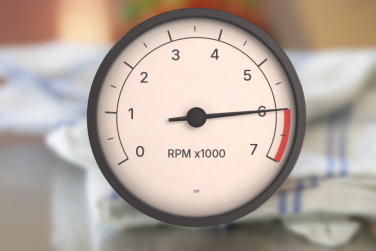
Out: {"value": 6000, "unit": "rpm"}
